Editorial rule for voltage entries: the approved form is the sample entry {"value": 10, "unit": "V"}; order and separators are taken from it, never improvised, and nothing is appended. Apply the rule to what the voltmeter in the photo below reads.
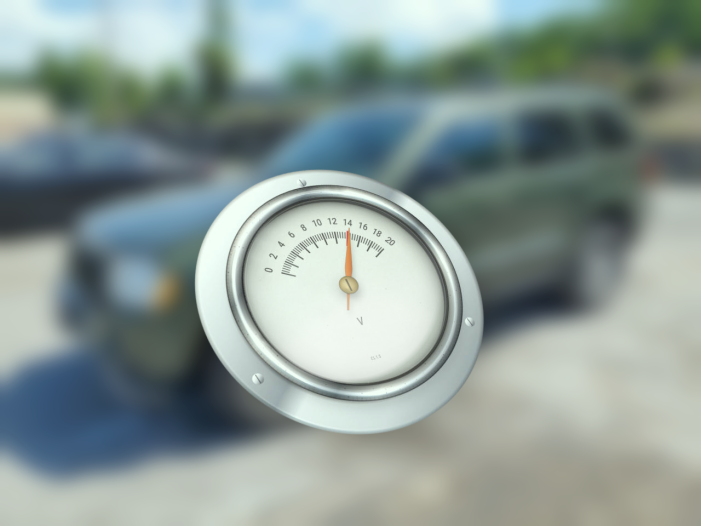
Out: {"value": 14, "unit": "V"}
